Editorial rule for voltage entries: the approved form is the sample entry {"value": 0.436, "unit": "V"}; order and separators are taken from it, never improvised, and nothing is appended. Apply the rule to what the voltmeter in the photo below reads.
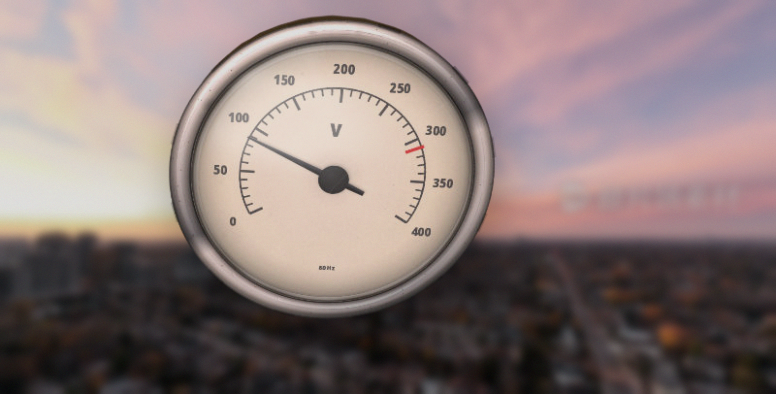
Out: {"value": 90, "unit": "V"}
